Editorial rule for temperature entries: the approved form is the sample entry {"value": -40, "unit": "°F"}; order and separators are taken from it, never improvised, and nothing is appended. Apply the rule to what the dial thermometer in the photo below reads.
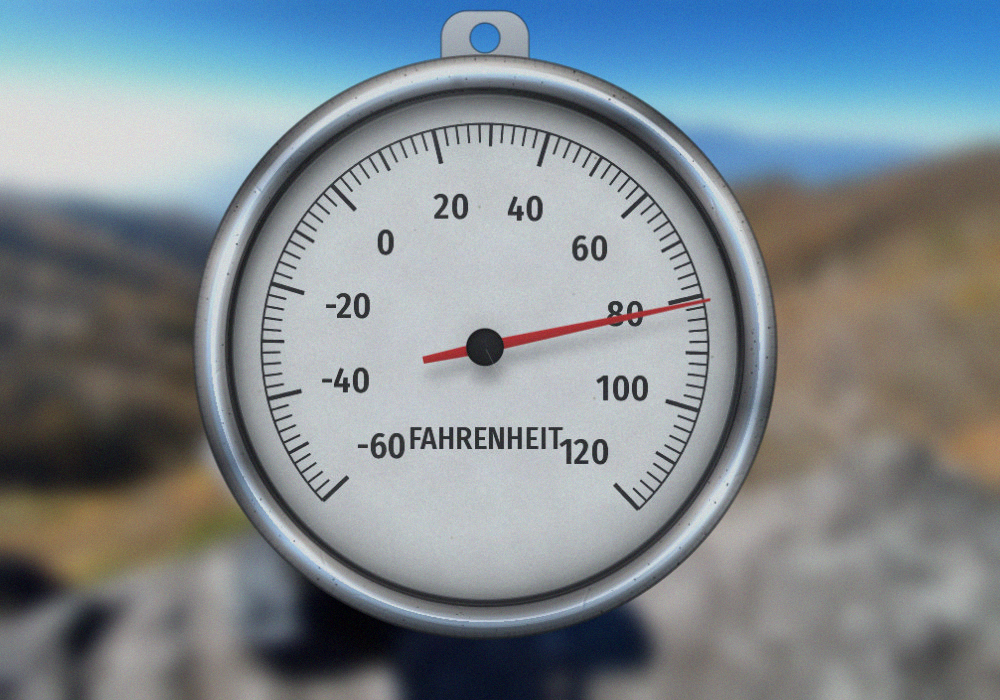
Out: {"value": 81, "unit": "°F"}
